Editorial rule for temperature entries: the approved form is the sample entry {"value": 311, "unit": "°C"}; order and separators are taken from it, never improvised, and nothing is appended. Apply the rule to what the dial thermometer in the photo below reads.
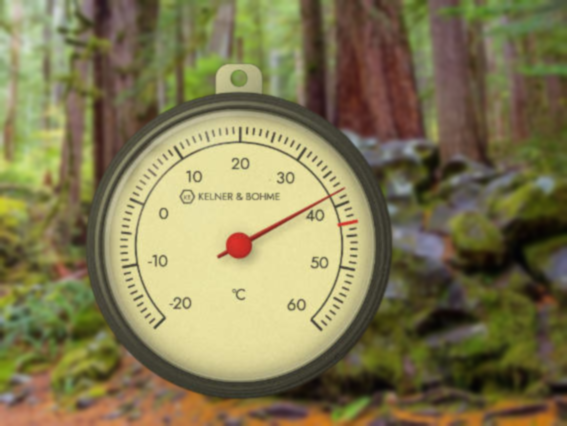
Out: {"value": 38, "unit": "°C"}
